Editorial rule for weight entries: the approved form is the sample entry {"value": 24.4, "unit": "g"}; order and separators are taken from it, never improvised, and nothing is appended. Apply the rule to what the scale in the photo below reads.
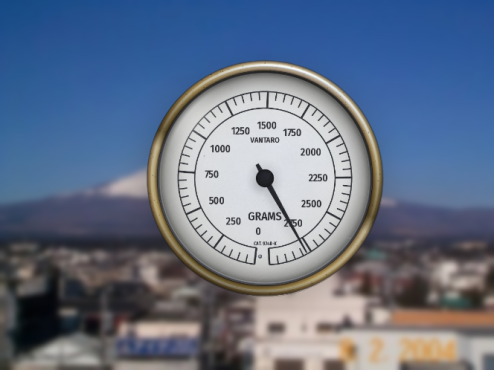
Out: {"value": 2775, "unit": "g"}
